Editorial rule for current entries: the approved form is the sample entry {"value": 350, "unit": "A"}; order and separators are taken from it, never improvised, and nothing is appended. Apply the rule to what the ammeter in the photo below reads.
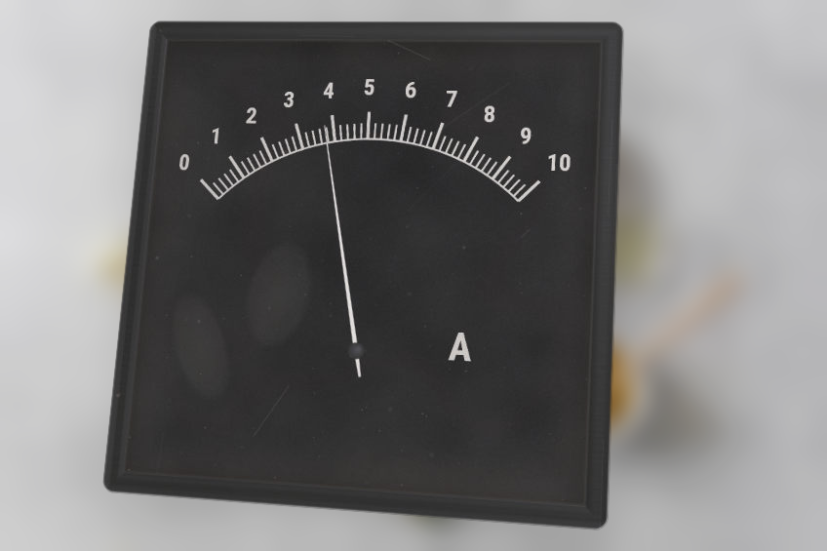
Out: {"value": 3.8, "unit": "A"}
